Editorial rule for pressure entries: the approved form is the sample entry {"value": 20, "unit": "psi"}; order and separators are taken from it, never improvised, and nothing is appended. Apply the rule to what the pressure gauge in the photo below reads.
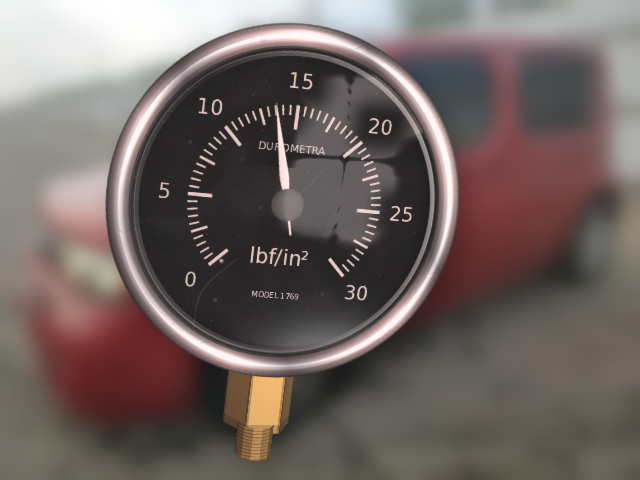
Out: {"value": 13.5, "unit": "psi"}
